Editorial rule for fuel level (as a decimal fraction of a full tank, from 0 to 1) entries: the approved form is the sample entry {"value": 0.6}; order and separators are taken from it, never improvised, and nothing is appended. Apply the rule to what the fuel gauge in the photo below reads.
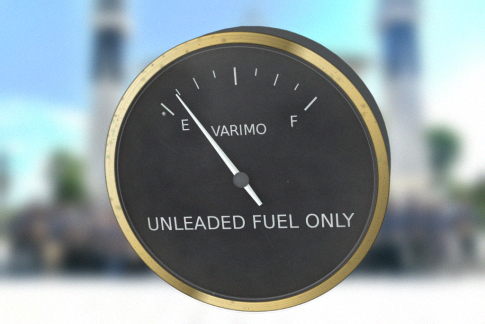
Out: {"value": 0.125}
